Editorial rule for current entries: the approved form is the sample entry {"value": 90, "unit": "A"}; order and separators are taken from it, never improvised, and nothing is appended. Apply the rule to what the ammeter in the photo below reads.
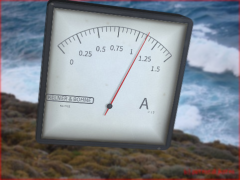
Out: {"value": 1.1, "unit": "A"}
